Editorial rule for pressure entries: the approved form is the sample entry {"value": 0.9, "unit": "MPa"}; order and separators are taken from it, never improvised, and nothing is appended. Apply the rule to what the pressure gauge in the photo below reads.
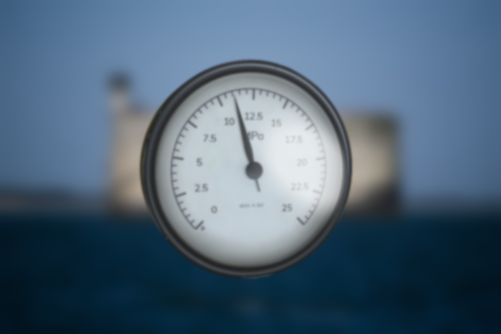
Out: {"value": 11, "unit": "MPa"}
